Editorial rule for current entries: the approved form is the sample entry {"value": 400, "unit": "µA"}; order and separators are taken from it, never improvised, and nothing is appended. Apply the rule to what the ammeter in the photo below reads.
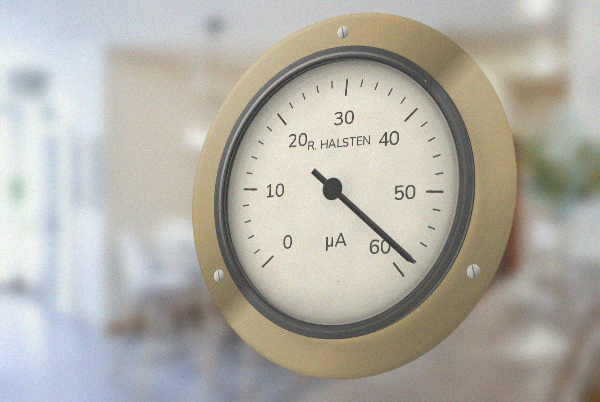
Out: {"value": 58, "unit": "µA"}
